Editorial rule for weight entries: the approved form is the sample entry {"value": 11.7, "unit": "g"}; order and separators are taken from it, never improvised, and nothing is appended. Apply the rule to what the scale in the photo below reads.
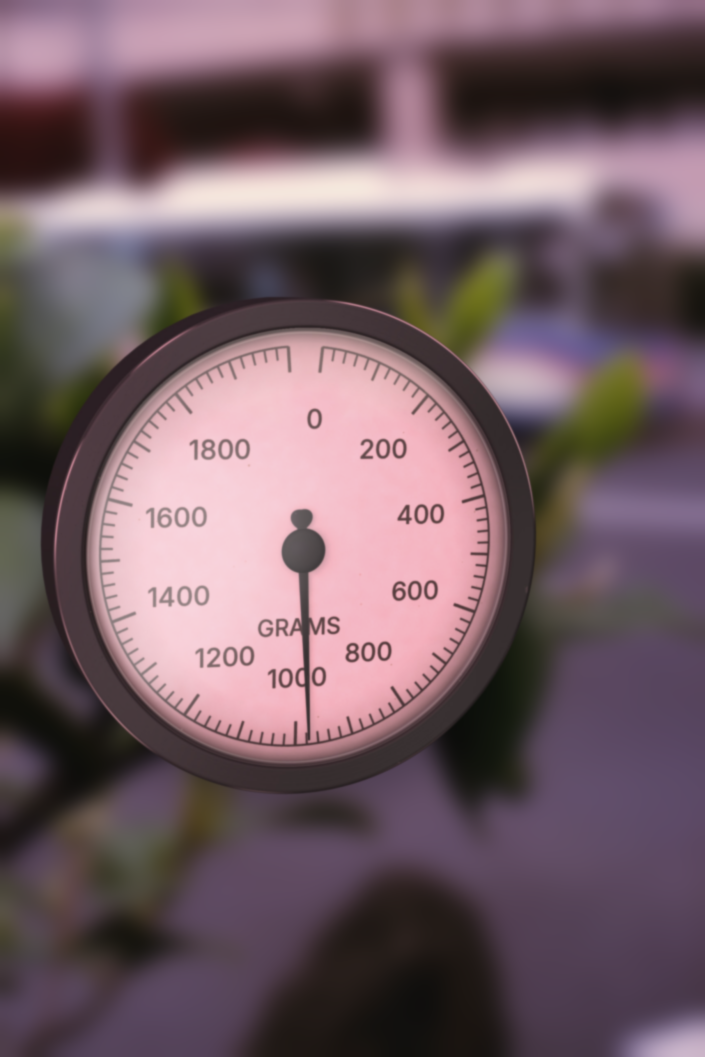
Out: {"value": 980, "unit": "g"}
